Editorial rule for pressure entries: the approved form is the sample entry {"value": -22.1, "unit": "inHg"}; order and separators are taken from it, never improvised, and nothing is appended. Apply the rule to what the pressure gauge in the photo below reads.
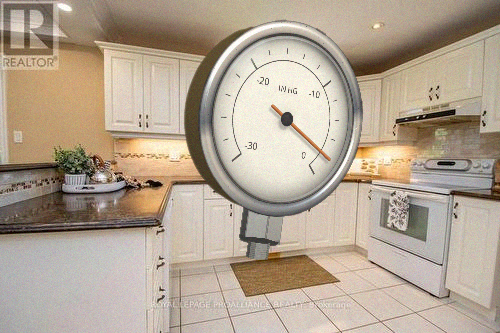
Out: {"value": -2, "unit": "inHg"}
